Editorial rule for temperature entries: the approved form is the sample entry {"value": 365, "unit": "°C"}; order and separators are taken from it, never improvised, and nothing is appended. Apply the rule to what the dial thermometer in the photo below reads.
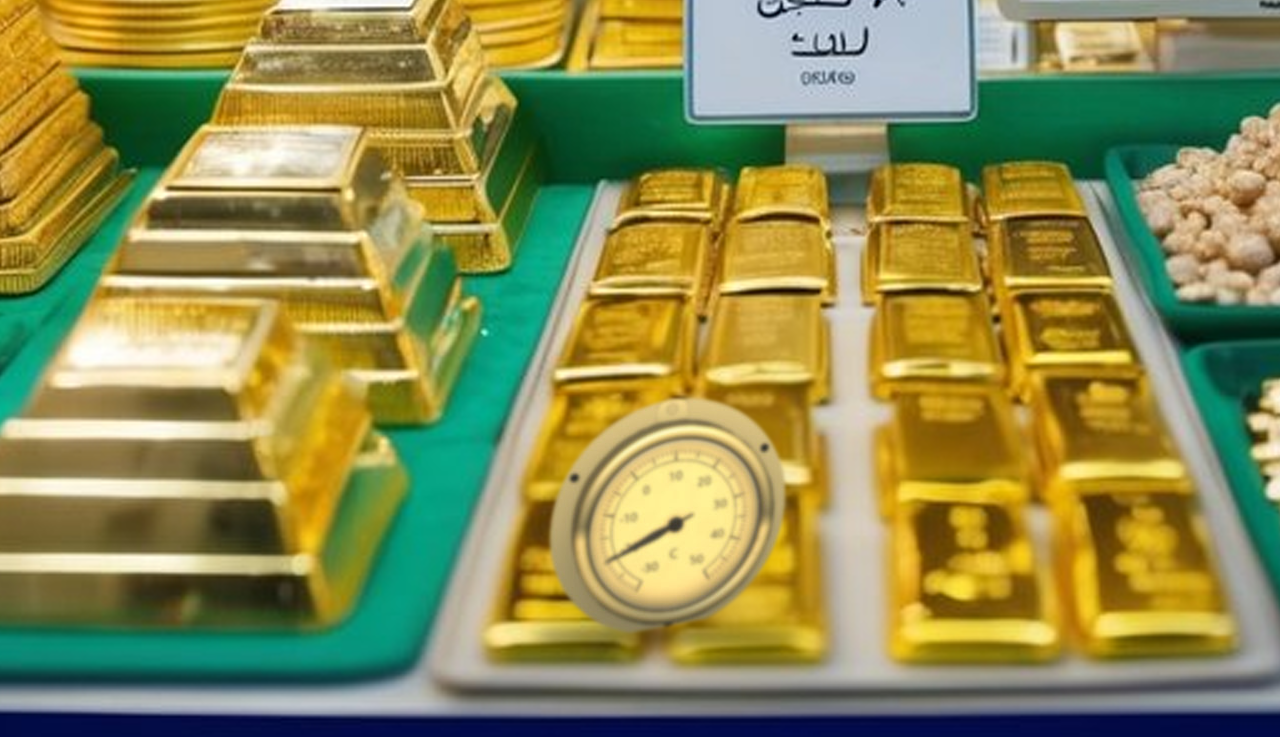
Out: {"value": -20, "unit": "°C"}
